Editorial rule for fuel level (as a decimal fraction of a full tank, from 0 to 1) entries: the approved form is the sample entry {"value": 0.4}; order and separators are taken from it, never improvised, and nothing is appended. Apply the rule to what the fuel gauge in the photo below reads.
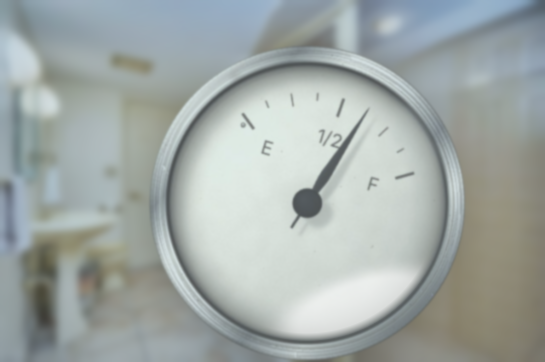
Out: {"value": 0.625}
